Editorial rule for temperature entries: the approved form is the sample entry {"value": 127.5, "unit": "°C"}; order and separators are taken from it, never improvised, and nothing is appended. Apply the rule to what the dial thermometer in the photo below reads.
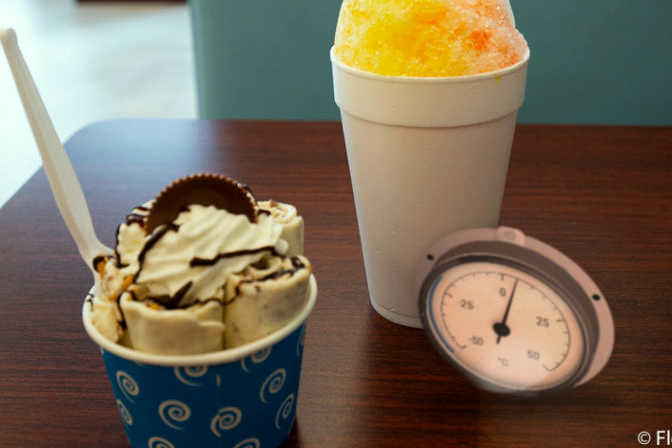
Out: {"value": 5, "unit": "°C"}
